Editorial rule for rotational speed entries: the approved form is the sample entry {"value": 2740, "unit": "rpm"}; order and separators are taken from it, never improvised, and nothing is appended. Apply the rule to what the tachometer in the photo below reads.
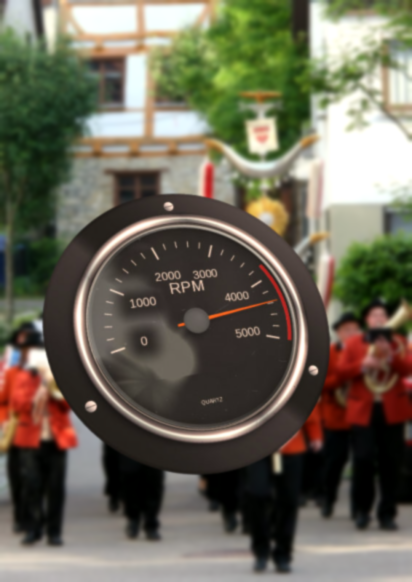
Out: {"value": 4400, "unit": "rpm"}
